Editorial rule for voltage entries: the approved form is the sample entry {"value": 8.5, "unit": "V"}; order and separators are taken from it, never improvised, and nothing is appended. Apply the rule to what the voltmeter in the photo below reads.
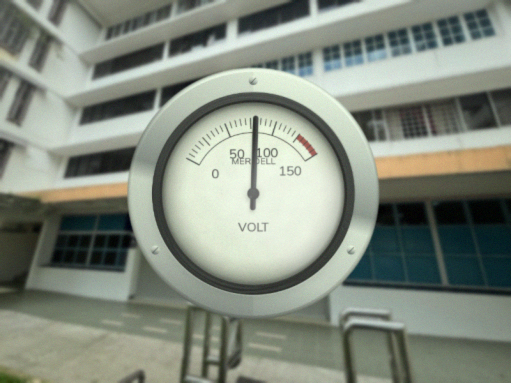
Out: {"value": 80, "unit": "V"}
